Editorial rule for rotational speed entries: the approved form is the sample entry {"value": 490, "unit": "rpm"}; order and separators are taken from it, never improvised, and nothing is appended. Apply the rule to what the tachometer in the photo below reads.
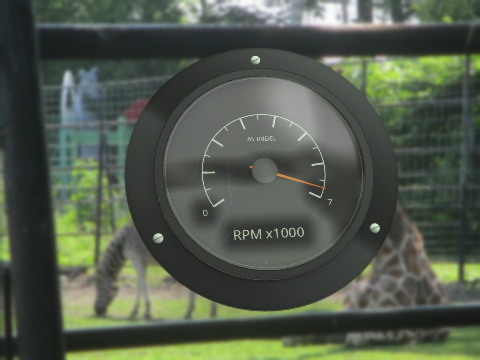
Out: {"value": 6750, "unit": "rpm"}
